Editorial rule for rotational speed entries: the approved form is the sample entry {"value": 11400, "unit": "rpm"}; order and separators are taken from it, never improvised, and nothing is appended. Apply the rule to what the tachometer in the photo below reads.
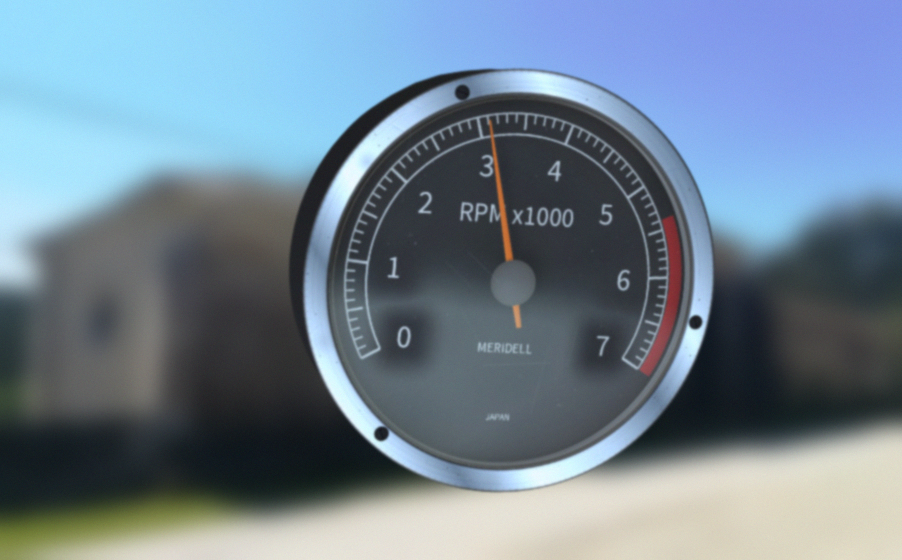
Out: {"value": 3100, "unit": "rpm"}
